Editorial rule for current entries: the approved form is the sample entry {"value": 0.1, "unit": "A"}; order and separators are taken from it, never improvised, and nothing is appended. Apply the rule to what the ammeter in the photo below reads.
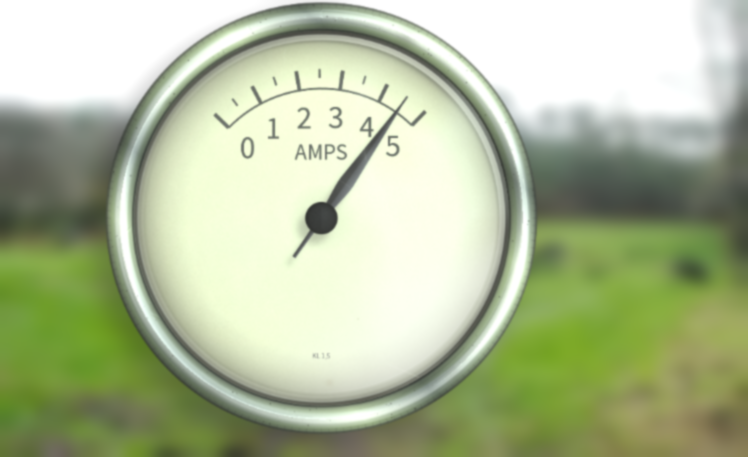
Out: {"value": 4.5, "unit": "A"}
